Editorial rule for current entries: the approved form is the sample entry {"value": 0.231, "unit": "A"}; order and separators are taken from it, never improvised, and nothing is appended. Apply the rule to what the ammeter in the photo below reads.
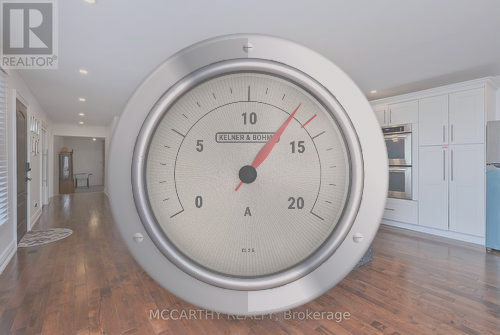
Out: {"value": 13, "unit": "A"}
